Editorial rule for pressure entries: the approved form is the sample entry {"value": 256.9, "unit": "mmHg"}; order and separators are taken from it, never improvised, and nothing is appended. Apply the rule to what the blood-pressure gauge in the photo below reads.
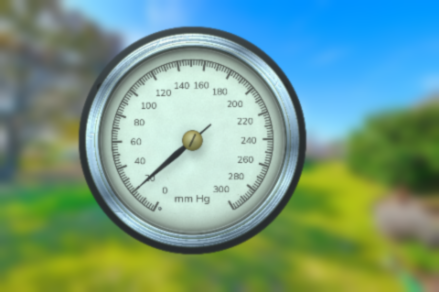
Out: {"value": 20, "unit": "mmHg"}
